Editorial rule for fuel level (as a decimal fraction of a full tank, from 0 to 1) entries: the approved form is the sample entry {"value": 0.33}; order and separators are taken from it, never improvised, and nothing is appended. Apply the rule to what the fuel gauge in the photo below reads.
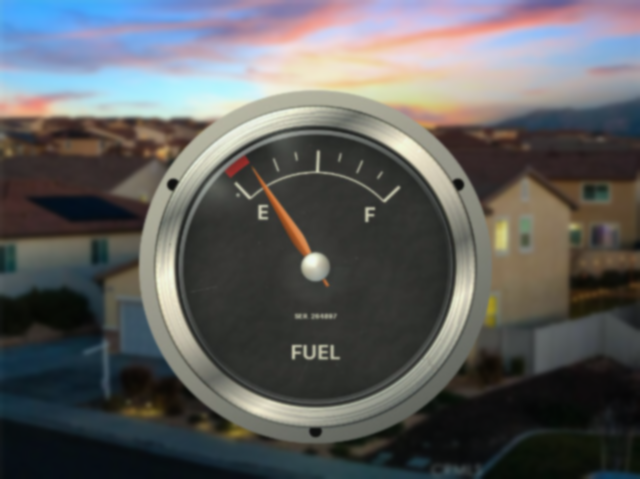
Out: {"value": 0.125}
